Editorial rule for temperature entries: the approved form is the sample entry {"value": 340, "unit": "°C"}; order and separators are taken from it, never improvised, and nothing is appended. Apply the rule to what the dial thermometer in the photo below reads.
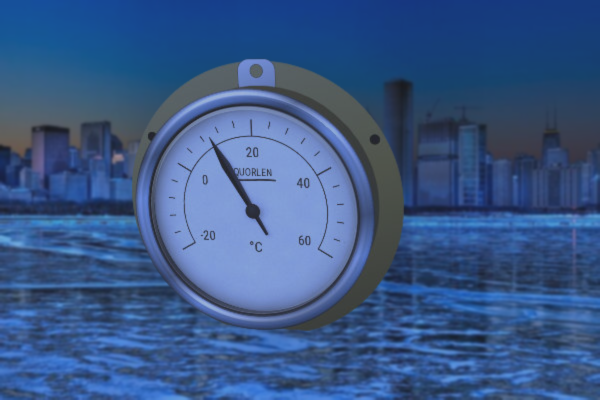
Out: {"value": 10, "unit": "°C"}
